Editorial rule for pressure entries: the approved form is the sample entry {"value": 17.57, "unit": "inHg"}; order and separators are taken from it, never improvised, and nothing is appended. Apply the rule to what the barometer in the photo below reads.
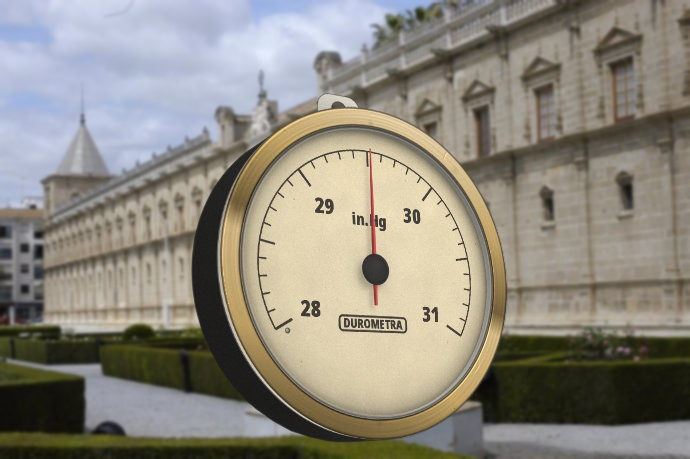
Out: {"value": 29.5, "unit": "inHg"}
